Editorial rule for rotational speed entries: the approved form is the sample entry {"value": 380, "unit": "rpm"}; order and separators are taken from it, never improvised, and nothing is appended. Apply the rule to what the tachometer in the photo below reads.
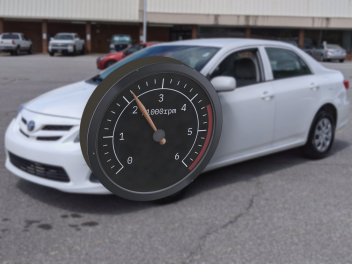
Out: {"value": 2200, "unit": "rpm"}
